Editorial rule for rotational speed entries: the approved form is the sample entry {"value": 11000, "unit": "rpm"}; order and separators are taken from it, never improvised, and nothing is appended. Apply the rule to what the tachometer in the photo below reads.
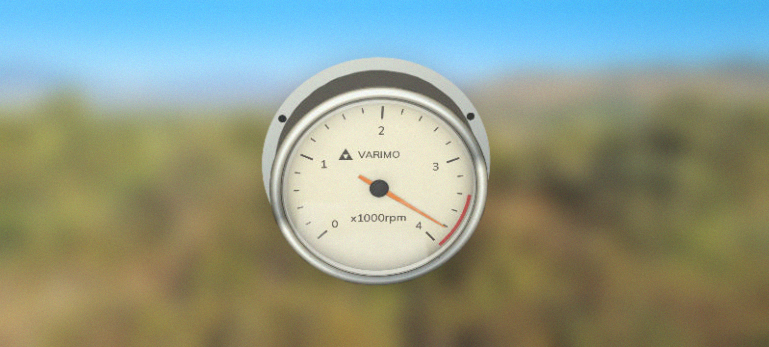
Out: {"value": 3800, "unit": "rpm"}
